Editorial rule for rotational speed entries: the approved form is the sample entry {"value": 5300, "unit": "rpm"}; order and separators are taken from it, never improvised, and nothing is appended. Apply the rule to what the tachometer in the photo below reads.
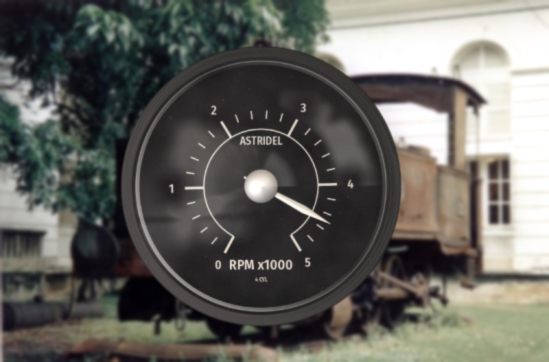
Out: {"value": 4500, "unit": "rpm"}
